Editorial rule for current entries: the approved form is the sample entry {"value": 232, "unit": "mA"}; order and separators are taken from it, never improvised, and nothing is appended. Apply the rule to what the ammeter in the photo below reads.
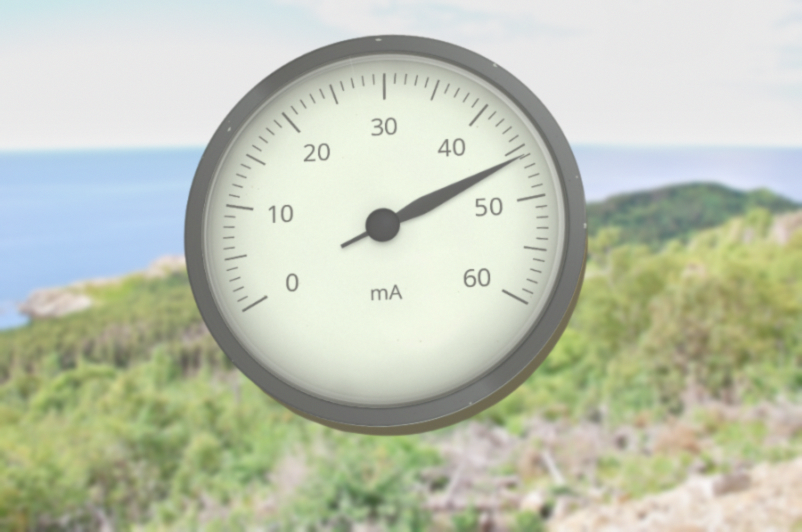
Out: {"value": 46, "unit": "mA"}
